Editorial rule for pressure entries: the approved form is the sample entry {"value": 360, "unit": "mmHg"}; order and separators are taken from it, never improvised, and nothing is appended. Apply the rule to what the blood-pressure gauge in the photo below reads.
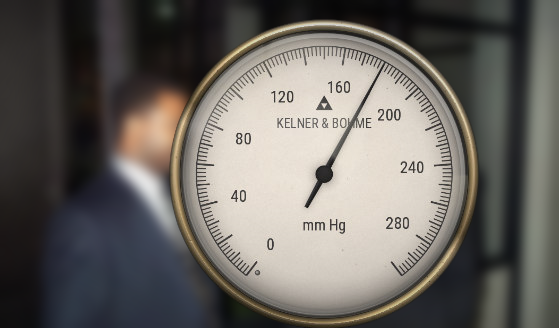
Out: {"value": 180, "unit": "mmHg"}
